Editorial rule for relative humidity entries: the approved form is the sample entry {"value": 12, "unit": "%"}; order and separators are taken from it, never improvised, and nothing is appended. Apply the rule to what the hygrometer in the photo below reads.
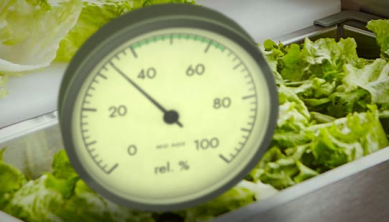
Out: {"value": 34, "unit": "%"}
